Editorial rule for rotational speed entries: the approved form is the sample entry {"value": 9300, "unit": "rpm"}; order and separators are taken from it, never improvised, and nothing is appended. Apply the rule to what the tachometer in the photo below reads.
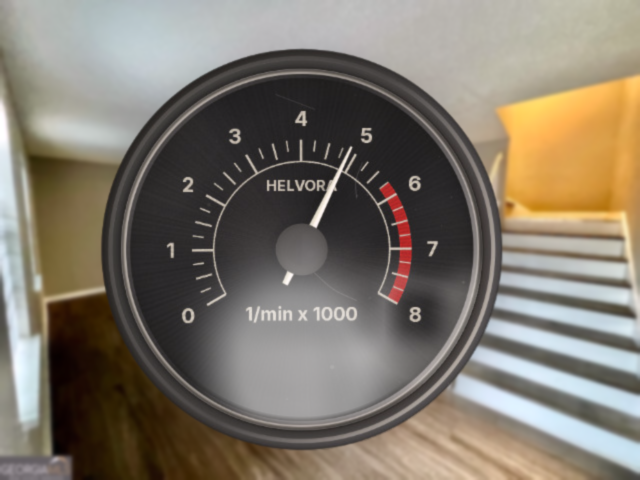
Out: {"value": 4875, "unit": "rpm"}
